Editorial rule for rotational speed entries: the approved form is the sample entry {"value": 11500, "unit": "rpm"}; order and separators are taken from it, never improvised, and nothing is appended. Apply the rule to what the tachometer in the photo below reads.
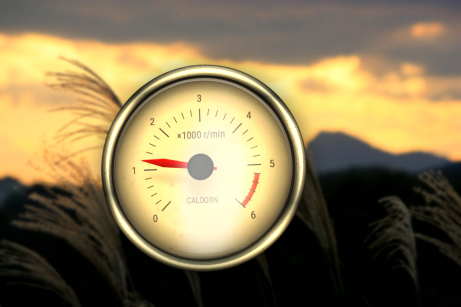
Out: {"value": 1200, "unit": "rpm"}
